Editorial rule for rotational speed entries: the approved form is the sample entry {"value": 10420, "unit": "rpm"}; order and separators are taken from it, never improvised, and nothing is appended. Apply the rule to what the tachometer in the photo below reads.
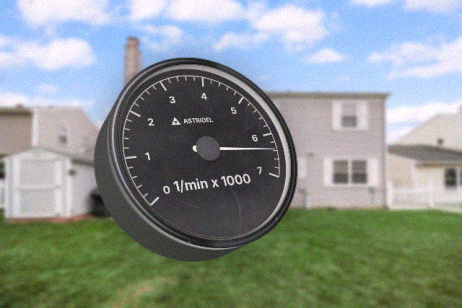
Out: {"value": 6400, "unit": "rpm"}
